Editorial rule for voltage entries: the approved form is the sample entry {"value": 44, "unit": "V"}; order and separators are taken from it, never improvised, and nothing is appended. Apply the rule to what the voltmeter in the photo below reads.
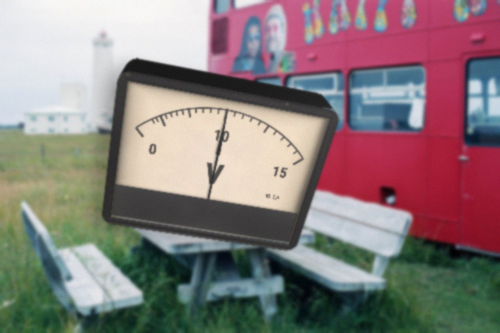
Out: {"value": 10, "unit": "V"}
